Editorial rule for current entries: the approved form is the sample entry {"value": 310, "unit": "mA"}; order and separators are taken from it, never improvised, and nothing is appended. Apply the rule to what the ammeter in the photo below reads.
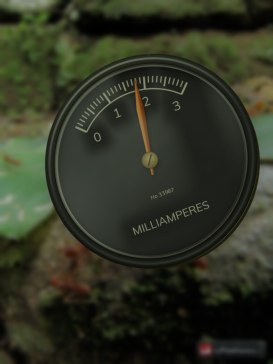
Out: {"value": 1.8, "unit": "mA"}
